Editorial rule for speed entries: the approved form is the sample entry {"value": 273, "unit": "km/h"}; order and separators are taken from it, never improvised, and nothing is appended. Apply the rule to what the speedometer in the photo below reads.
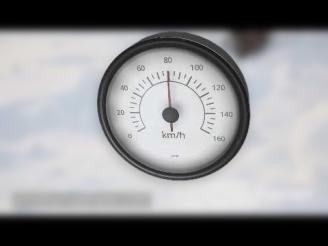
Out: {"value": 80, "unit": "km/h"}
